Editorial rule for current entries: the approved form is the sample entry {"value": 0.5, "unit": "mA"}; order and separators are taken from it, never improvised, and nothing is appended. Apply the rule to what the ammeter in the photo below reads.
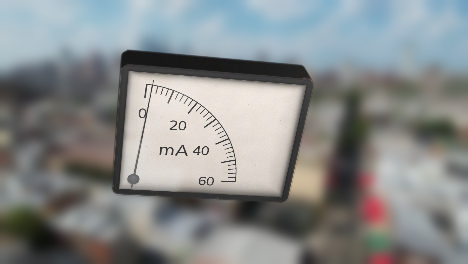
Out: {"value": 2, "unit": "mA"}
